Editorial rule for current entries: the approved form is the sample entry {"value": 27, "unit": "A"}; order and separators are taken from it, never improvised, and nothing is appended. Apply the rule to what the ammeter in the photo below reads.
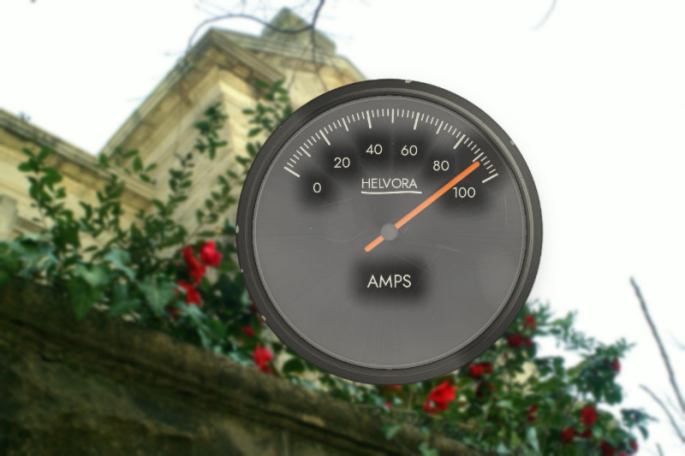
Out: {"value": 92, "unit": "A"}
